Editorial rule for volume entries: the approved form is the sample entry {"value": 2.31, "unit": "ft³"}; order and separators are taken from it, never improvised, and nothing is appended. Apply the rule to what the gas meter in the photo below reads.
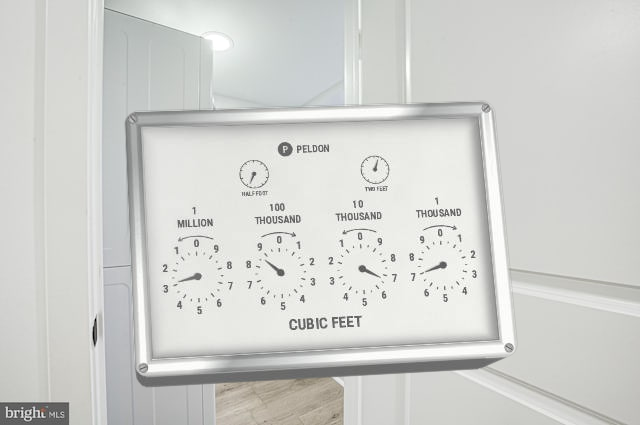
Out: {"value": 286700, "unit": "ft³"}
